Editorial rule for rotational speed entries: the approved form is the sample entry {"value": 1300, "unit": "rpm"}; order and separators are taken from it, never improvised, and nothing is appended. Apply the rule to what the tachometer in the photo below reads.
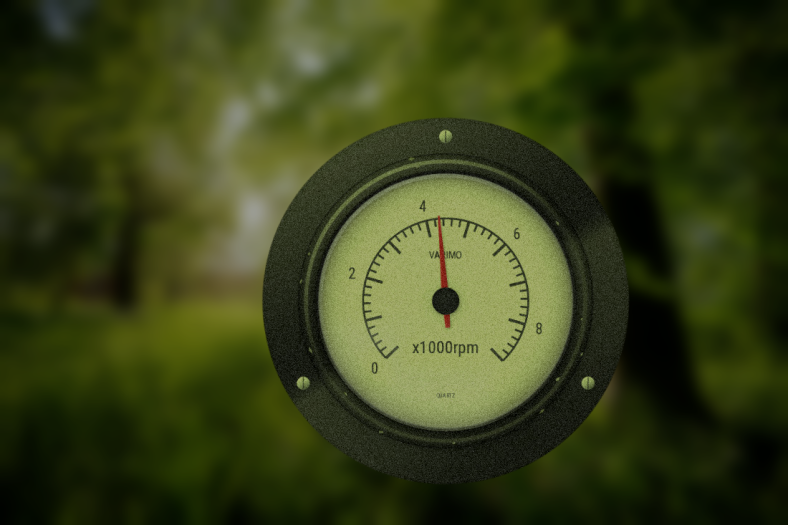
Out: {"value": 4300, "unit": "rpm"}
